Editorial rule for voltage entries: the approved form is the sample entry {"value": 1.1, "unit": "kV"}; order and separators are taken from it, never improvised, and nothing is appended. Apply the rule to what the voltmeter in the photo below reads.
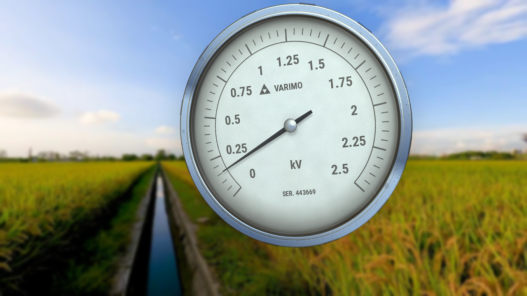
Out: {"value": 0.15, "unit": "kV"}
